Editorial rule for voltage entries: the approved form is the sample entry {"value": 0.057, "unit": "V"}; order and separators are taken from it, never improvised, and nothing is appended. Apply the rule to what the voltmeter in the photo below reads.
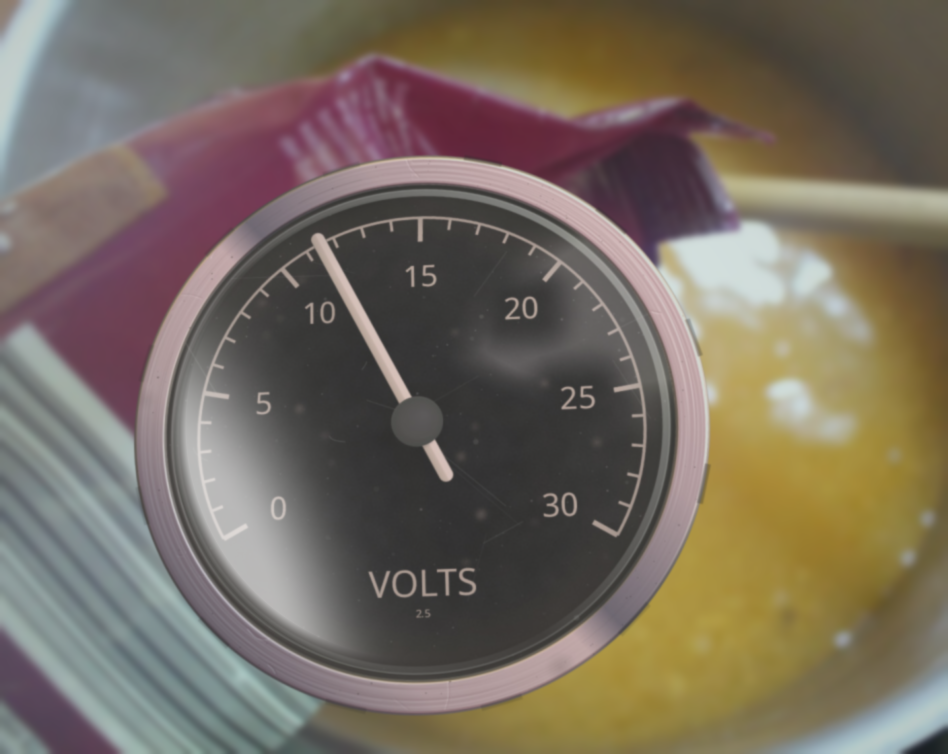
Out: {"value": 11.5, "unit": "V"}
